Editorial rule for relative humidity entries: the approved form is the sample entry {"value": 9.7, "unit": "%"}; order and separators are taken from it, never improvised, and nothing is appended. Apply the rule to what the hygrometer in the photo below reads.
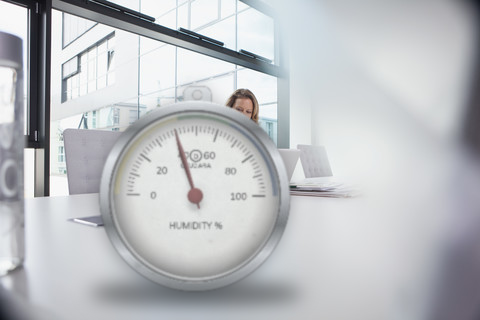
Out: {"value": 40, "unit": "%"}
